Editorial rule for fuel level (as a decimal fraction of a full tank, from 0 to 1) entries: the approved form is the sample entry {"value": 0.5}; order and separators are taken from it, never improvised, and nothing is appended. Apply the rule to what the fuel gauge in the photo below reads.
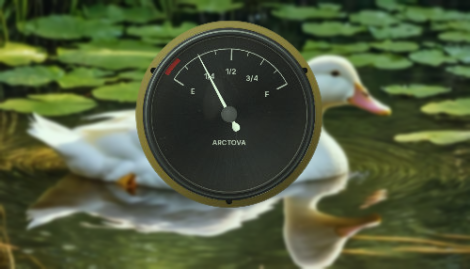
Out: {"value": 0.25}
